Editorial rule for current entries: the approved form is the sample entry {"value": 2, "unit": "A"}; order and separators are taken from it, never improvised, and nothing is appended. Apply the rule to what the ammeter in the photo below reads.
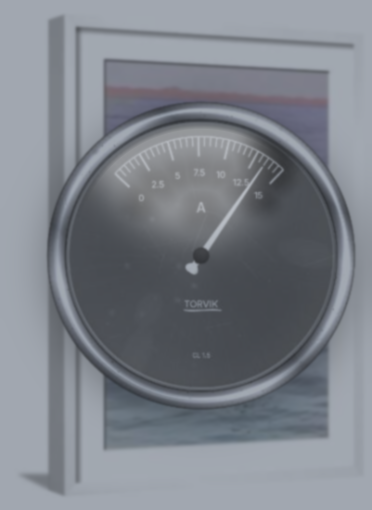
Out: {"value": 13.5, "unit": "A"}
